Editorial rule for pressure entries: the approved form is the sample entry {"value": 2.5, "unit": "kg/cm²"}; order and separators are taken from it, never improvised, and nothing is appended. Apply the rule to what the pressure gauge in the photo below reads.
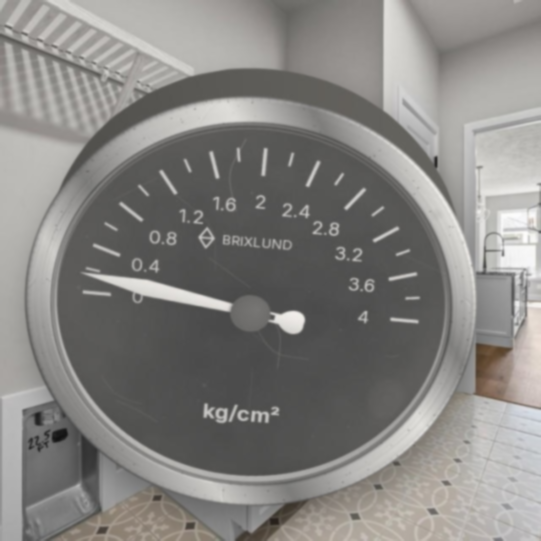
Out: {"value": 0.2, "unit": "kg/cm²"}
